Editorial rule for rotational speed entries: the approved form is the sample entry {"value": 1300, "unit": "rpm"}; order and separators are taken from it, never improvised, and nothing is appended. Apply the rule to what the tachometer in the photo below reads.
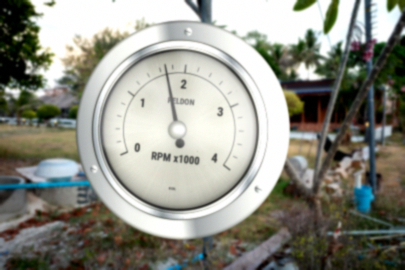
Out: {"value": 1700, "unit": "rpm"}
